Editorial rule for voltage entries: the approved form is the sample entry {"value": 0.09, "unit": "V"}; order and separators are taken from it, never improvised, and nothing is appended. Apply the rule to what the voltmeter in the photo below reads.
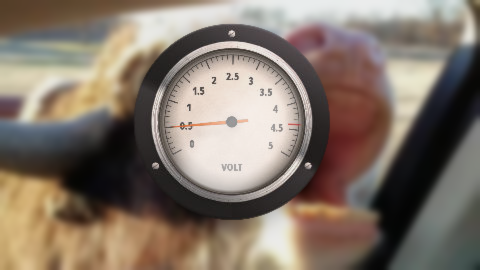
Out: {"value": 0.5, "unit": "V"}
